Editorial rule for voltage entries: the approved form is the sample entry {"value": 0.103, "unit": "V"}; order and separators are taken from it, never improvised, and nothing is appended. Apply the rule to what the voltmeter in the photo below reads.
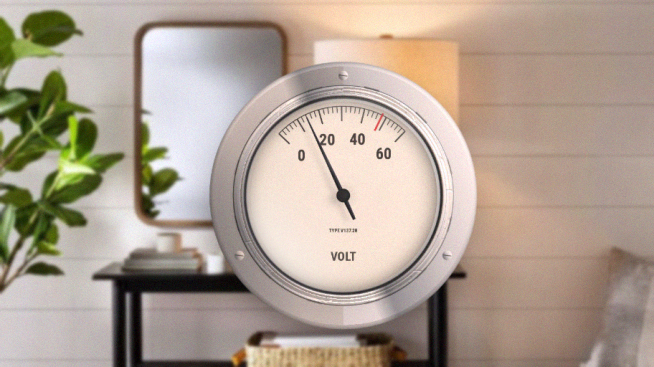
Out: {"value": 14, "unit": "V"}
